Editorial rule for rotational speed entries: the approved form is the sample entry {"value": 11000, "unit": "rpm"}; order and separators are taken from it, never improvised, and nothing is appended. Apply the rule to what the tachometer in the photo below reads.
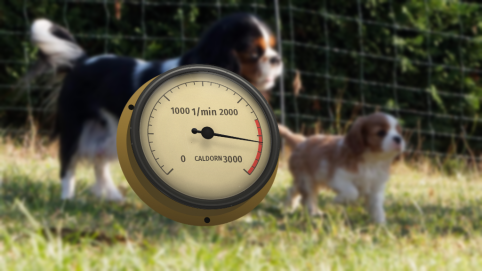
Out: {"value": 2600, "unit": "rpm"}
